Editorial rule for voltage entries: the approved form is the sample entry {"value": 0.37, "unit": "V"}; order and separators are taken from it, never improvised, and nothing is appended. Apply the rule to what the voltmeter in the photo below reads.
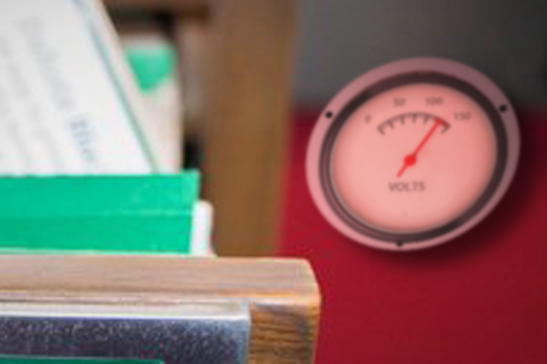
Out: {"value": 125, "unit": "V"}
